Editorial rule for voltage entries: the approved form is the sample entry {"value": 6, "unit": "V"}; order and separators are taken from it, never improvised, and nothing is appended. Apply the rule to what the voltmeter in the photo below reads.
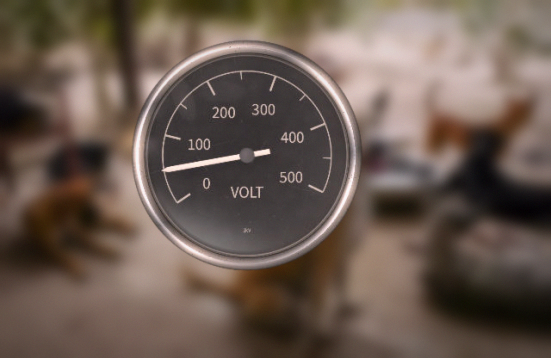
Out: {"value": 50, "unit": "V"}
